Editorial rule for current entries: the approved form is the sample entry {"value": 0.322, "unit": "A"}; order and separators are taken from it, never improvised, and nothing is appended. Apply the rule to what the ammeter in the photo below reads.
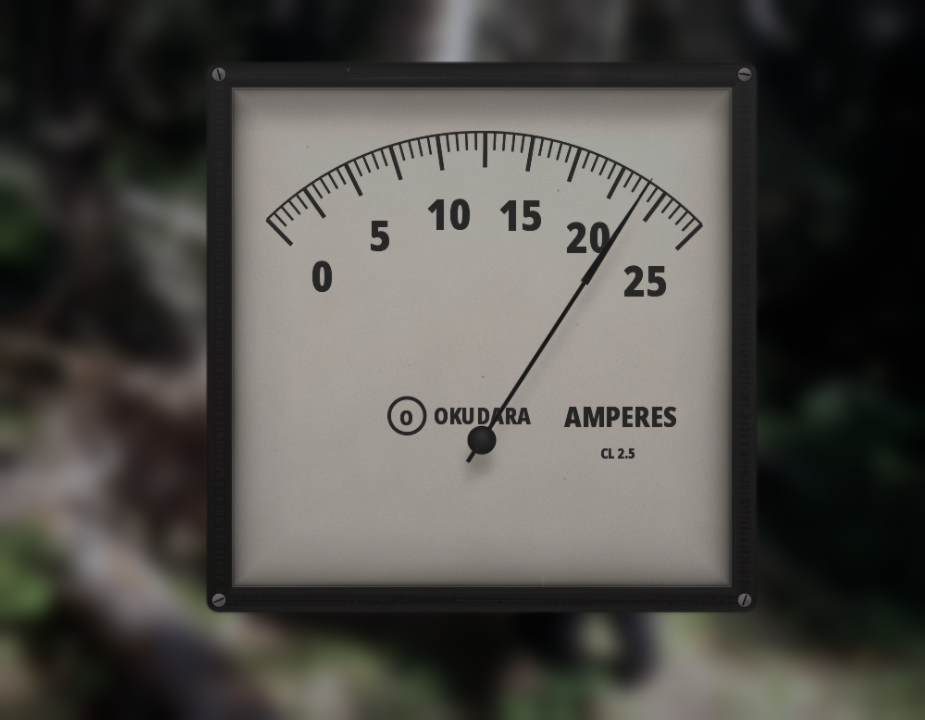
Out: {"value": 21.5, "unit": "A"}
